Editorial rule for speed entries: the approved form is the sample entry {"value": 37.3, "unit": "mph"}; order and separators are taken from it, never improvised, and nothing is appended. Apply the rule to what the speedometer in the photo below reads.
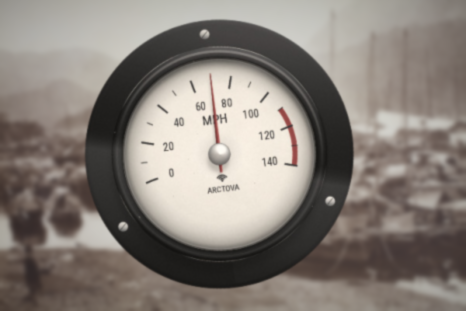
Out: {"value": 70, "unit": "mph"}
